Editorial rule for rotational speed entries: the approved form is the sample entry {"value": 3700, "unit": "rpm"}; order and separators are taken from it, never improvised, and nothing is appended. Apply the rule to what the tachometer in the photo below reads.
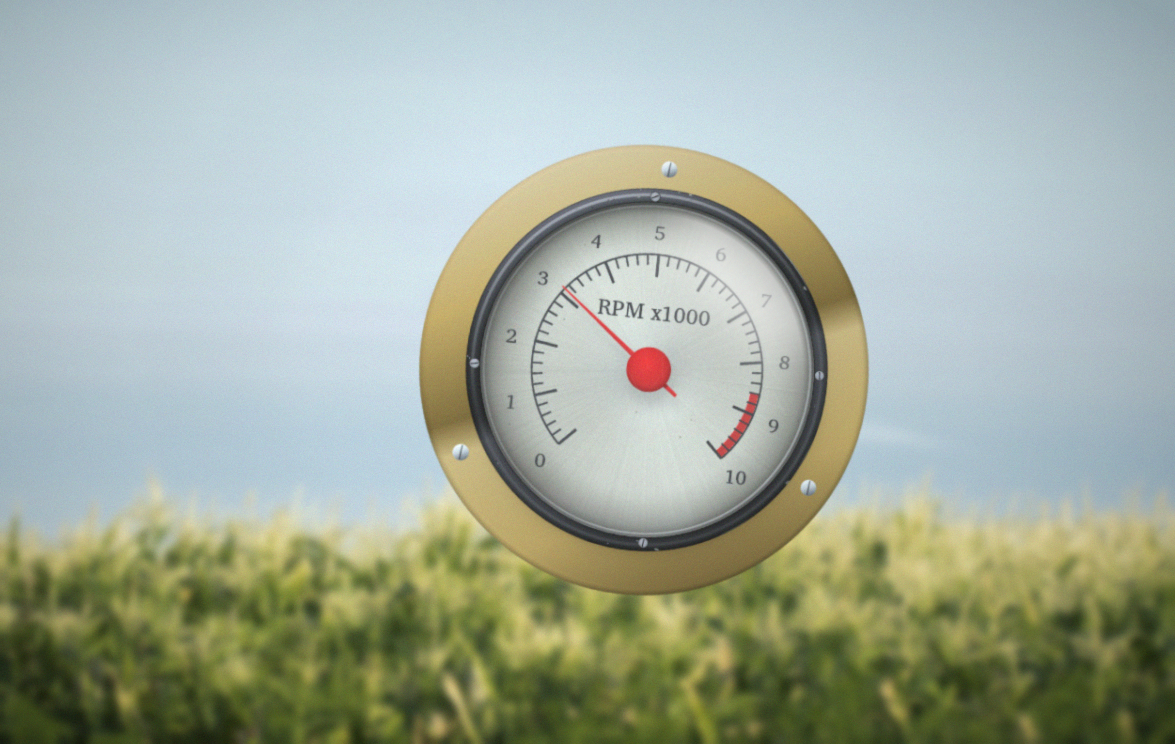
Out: {"value": 3100, "unit": "rpm"}
